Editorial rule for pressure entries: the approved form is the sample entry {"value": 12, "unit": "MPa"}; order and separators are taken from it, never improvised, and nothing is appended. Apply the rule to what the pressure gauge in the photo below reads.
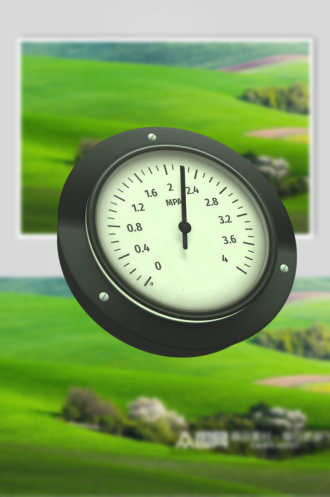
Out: {"value": 2.2, "unit": "MPa"}
